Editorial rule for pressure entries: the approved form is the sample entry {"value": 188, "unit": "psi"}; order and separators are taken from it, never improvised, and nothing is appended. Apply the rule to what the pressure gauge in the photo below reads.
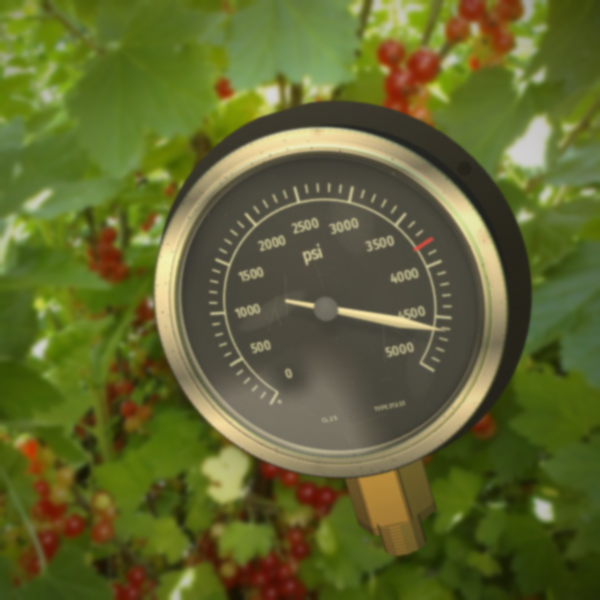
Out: {"value": 4600, "unit": "psi"}
